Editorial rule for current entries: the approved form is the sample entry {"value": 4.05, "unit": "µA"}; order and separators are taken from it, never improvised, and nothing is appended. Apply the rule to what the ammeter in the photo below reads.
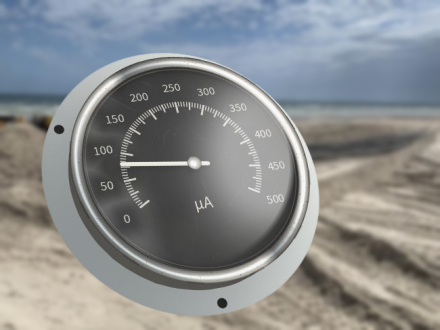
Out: {"value": 75, "unit": "µA"}
